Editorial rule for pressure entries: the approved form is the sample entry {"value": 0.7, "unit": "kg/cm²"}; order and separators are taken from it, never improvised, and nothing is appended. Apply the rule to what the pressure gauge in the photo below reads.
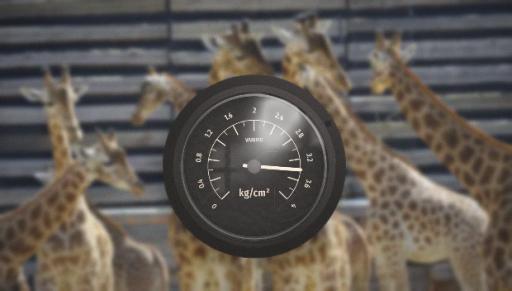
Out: {"value": 3.4, "unit": "kg/cm²"}
